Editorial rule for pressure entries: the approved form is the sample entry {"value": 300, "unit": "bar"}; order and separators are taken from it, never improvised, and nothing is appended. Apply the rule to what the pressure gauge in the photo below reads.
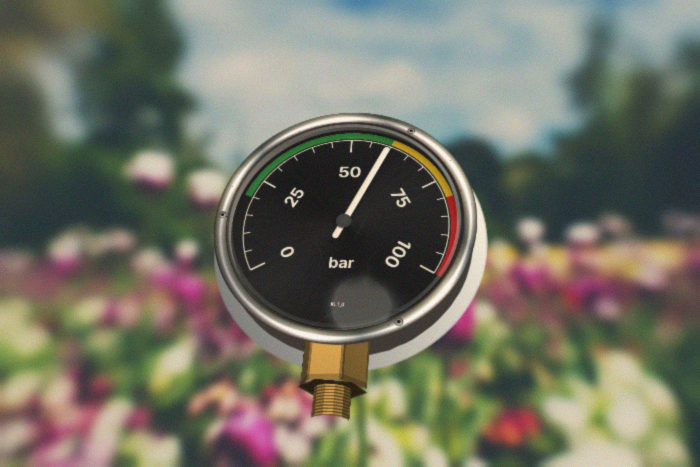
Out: {"value": 60, "unit": "bar"}
